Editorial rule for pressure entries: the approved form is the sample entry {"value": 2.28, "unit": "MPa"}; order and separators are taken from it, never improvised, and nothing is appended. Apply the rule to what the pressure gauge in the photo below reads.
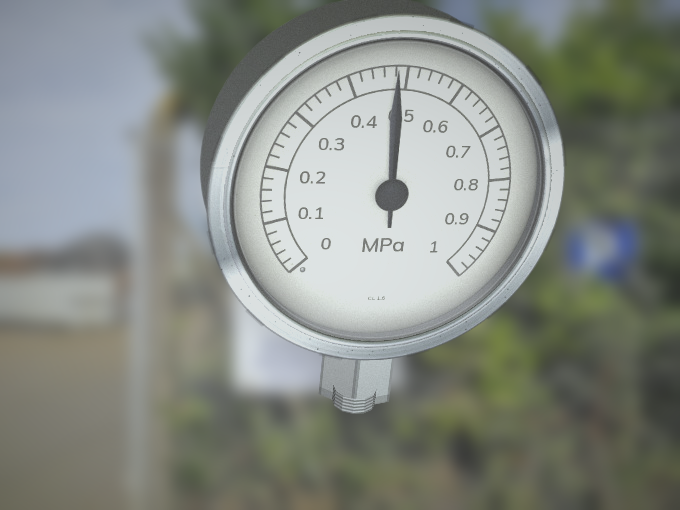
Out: {"value": 0.48, "unit": "MPa"}
